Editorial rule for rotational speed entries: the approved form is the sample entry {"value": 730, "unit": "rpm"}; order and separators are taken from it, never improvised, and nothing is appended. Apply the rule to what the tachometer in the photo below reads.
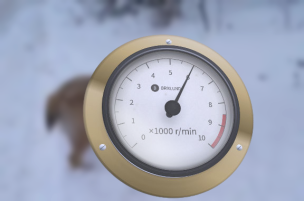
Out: {"value": 6000, "unit": "rpm"}
